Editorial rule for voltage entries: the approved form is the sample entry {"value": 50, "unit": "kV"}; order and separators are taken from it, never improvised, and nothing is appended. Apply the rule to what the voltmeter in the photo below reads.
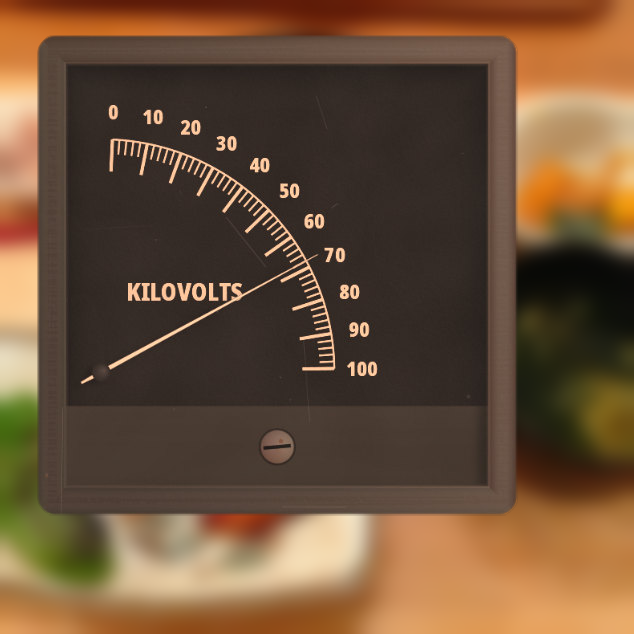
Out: {"value": 68, "unit": "kV"}
